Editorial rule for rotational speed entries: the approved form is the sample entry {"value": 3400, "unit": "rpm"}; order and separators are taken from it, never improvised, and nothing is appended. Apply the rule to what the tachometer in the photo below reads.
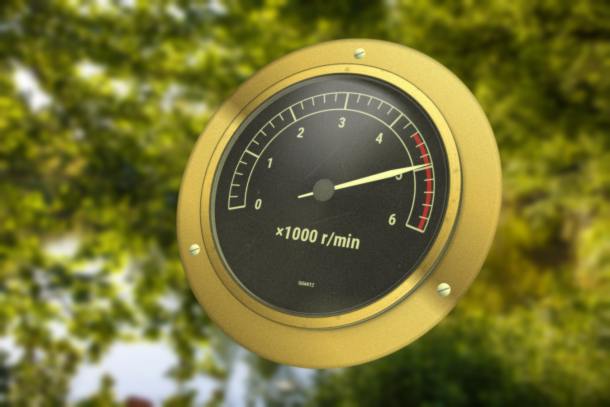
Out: {"value": 5000, "unit": "rpm"}
